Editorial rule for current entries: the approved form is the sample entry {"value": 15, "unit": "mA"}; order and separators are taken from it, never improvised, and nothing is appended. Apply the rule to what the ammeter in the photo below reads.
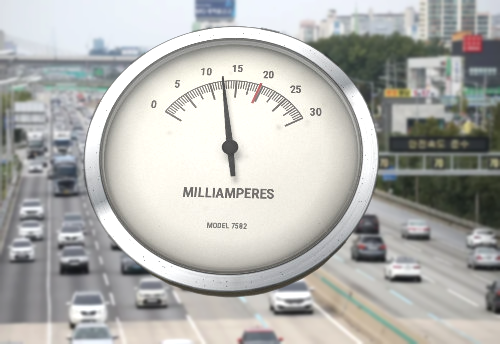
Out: {"value": 12.5, "unit": "mA"}
